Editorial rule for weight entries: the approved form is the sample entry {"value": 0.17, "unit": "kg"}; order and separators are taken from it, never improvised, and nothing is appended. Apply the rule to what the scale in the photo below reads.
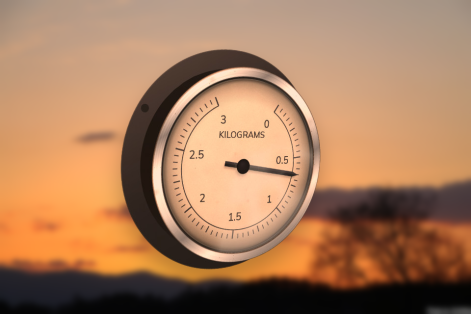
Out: {"value": 0.65, "unit": "kg"}
